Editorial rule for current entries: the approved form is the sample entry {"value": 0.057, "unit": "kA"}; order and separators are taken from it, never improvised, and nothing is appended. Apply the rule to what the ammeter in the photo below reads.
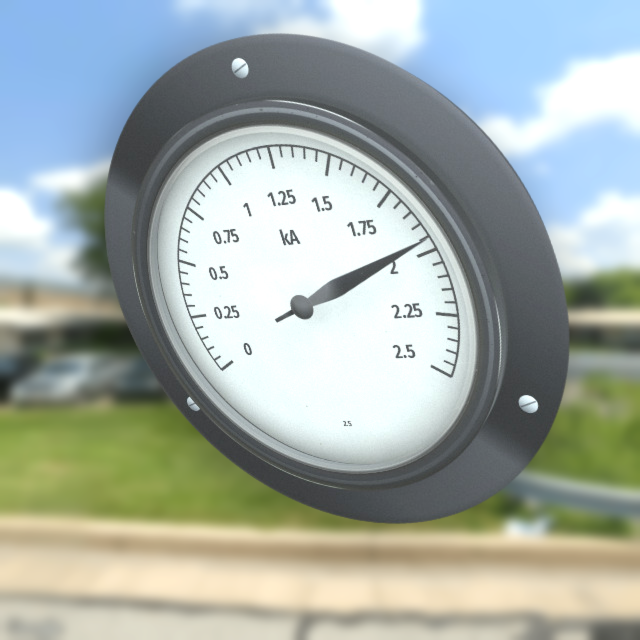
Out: {"value": 1.95, "unit": "kA"}
